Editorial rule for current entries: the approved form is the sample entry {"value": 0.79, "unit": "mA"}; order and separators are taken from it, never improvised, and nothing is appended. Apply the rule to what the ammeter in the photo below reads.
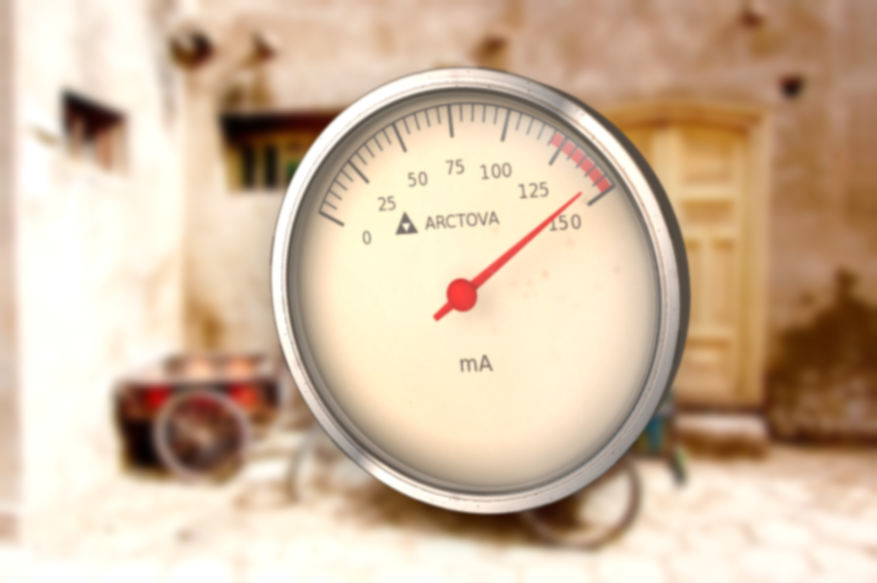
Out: {"value": 145, "unit": "mA"}
